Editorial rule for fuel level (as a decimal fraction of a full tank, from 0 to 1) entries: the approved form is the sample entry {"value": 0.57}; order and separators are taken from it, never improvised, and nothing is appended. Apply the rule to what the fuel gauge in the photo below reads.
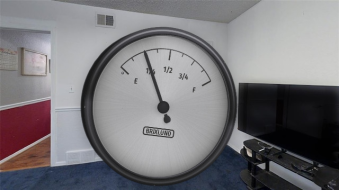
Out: {"value": 0.25}
